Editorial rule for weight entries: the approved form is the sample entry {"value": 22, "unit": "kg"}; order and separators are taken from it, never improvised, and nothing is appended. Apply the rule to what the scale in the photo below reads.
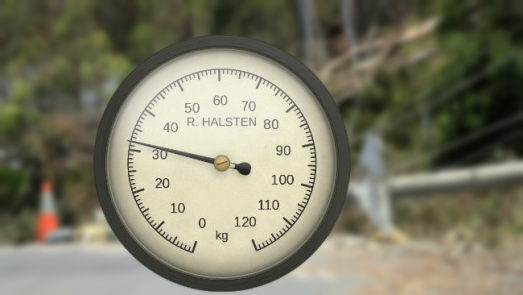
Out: {"value": 32, "unit": "kg"}
